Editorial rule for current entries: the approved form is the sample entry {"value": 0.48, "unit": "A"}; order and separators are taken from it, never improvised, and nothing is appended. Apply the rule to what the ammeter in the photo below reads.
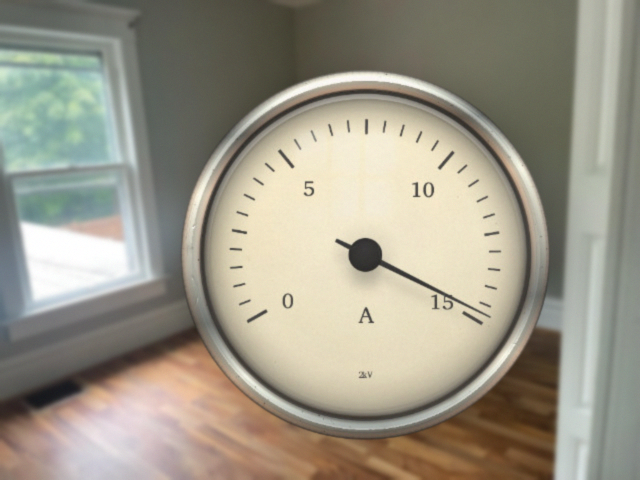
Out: {"value": 14.75, "unit": "A"}
